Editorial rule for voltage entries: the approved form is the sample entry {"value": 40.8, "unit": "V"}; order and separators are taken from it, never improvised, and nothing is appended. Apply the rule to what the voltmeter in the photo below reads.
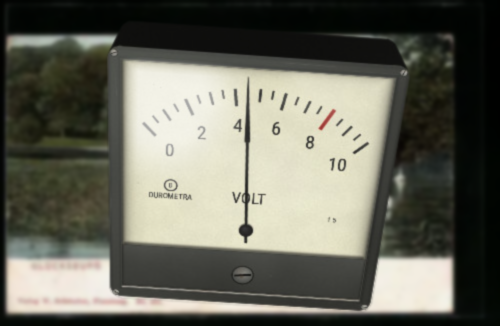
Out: {"value": 4.5, "unit": "V"}
